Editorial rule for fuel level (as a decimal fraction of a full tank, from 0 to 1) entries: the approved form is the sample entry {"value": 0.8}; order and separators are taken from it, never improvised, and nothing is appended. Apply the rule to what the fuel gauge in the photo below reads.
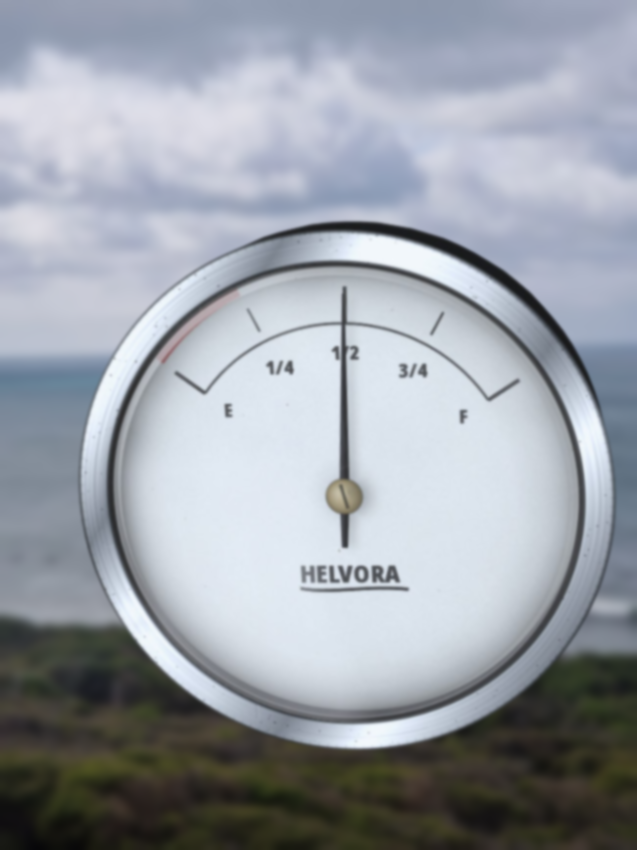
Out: {"value": 0.5}
